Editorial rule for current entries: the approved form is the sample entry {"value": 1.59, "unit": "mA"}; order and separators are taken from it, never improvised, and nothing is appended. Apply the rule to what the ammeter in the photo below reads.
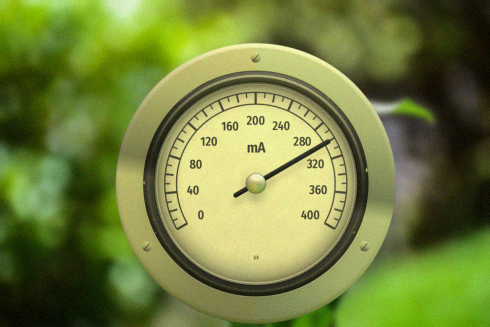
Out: {"value": 300, "unit": "mA"}
